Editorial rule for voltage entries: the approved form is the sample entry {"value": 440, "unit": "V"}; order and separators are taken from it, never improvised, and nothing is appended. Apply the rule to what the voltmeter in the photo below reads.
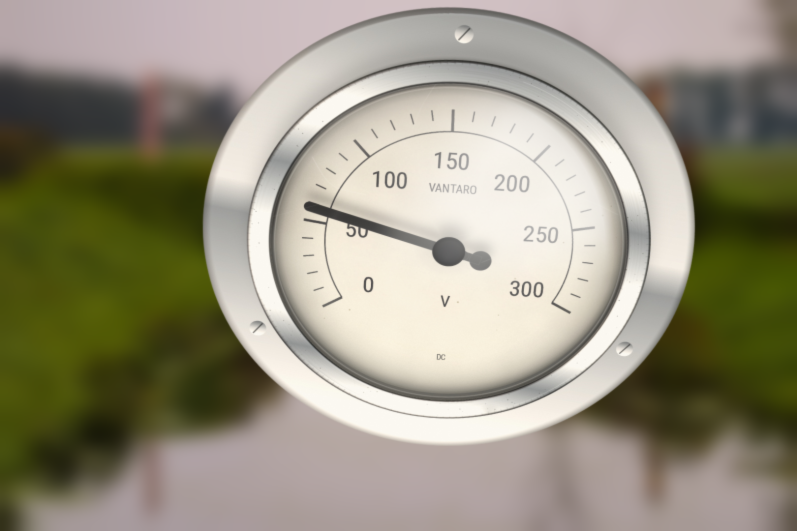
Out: {"value": 60, "unit": "V"}
